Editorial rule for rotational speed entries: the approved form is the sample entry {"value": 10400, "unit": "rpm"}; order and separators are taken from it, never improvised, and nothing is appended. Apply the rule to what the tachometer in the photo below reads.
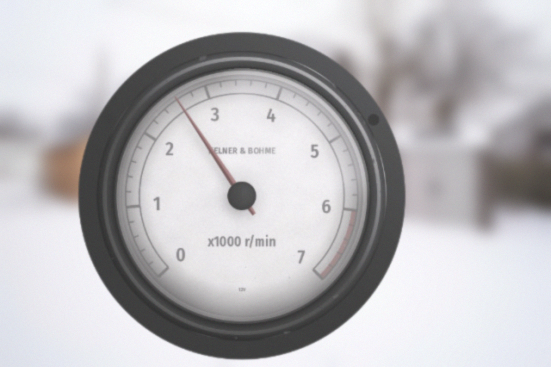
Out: {"value": 2600, "unit": "rpm"}
